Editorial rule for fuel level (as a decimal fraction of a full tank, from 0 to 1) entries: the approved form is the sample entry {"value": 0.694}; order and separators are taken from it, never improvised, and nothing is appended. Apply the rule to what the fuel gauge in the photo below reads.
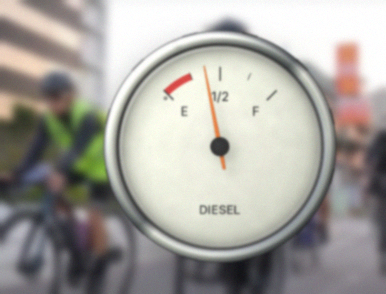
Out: {"value": 0.375}
